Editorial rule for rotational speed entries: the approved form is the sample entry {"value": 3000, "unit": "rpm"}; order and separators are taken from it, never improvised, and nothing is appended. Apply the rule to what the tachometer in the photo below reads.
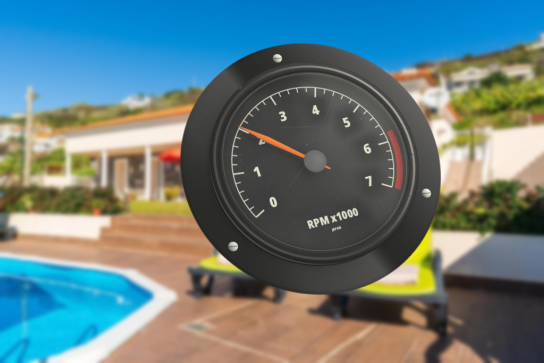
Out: {"value": 2000, "unit": "rpm"}
